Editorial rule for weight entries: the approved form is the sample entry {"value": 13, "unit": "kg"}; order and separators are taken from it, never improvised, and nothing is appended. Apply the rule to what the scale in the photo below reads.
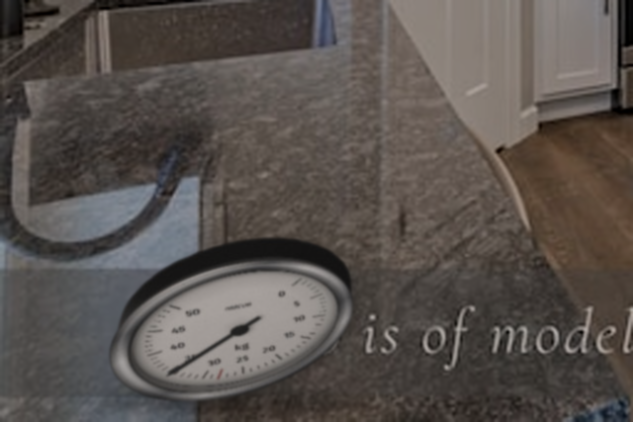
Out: {"value": 35, "unit": "kg"}
